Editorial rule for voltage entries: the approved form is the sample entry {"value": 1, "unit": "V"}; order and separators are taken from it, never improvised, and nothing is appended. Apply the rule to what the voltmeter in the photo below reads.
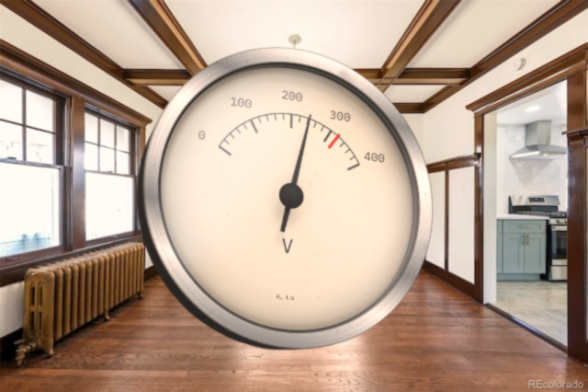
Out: {"value": 240, "unit": "V"}
